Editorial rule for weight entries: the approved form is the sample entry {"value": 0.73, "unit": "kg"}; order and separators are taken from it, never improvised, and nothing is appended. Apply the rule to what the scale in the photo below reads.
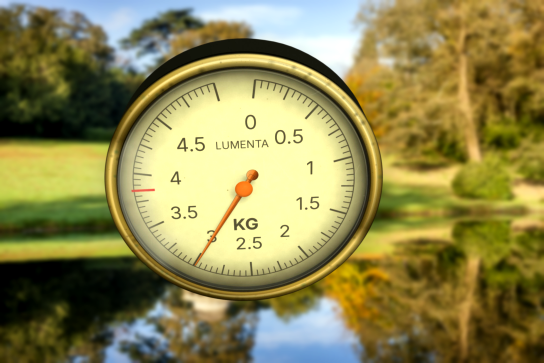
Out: {"value": 3, "unit": "kg"}
